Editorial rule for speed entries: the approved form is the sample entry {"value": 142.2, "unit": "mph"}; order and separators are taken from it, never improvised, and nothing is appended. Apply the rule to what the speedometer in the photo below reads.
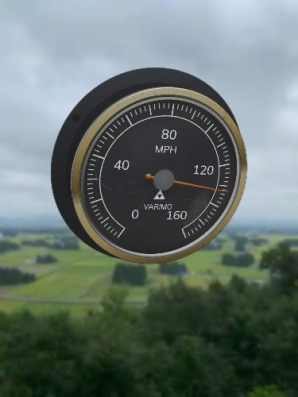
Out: {"value": 132, "unit": "mph"}
